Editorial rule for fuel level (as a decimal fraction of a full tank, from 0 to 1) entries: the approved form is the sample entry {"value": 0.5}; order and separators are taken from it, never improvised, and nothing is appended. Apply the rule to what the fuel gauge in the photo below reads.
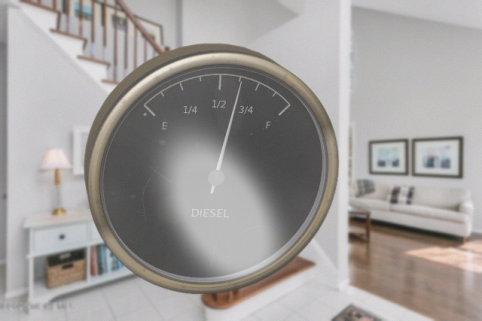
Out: {"value": 0.625}
